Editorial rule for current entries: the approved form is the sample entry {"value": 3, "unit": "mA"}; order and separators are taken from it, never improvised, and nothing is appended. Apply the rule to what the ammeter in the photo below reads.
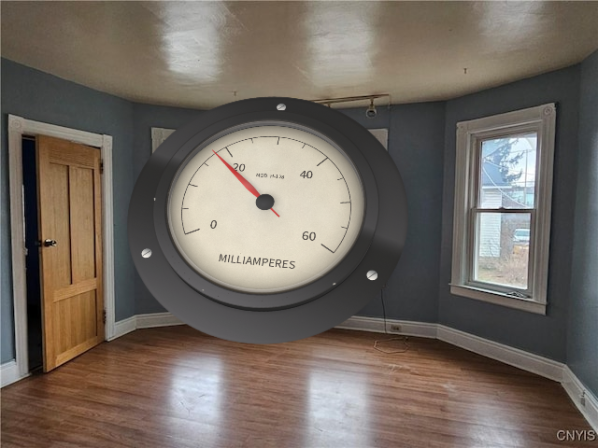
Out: {"value": 17.5, "unit": "mA"}
